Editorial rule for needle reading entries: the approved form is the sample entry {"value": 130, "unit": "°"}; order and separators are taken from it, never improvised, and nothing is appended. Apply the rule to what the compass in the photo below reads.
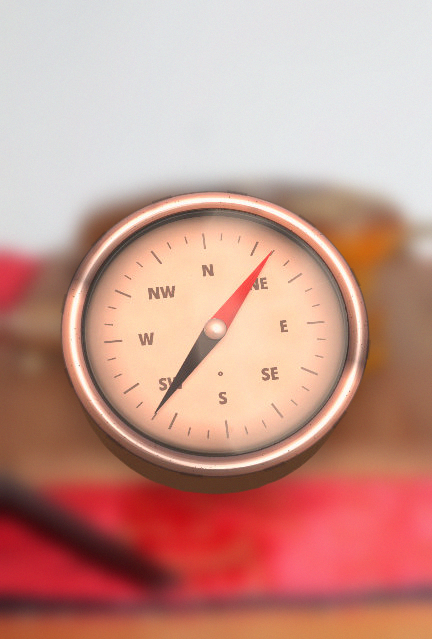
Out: {"value": 40, "unit": "°"}
